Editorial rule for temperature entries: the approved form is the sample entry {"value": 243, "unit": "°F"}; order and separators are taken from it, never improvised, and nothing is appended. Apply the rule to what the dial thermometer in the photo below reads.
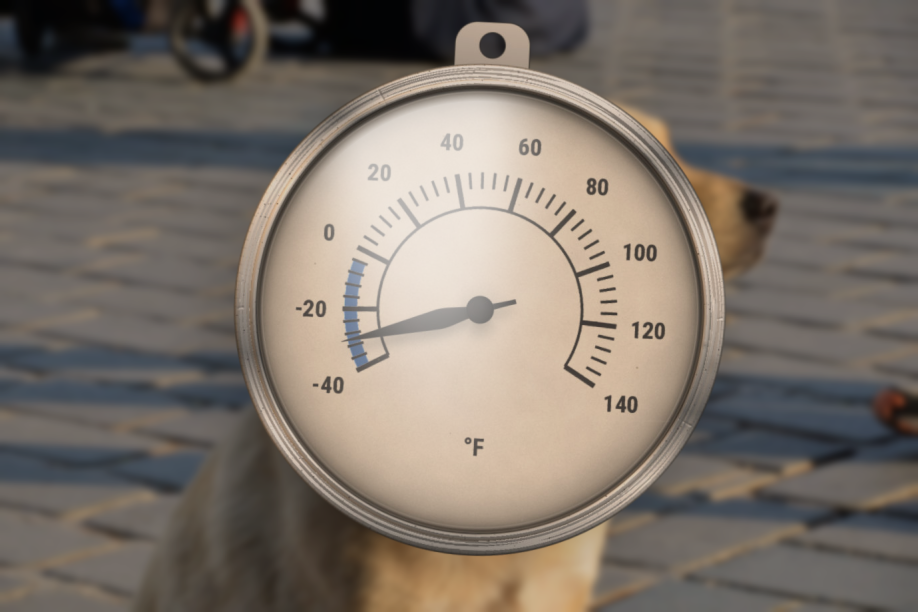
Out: {"value": -30, "unit": "°F"}
